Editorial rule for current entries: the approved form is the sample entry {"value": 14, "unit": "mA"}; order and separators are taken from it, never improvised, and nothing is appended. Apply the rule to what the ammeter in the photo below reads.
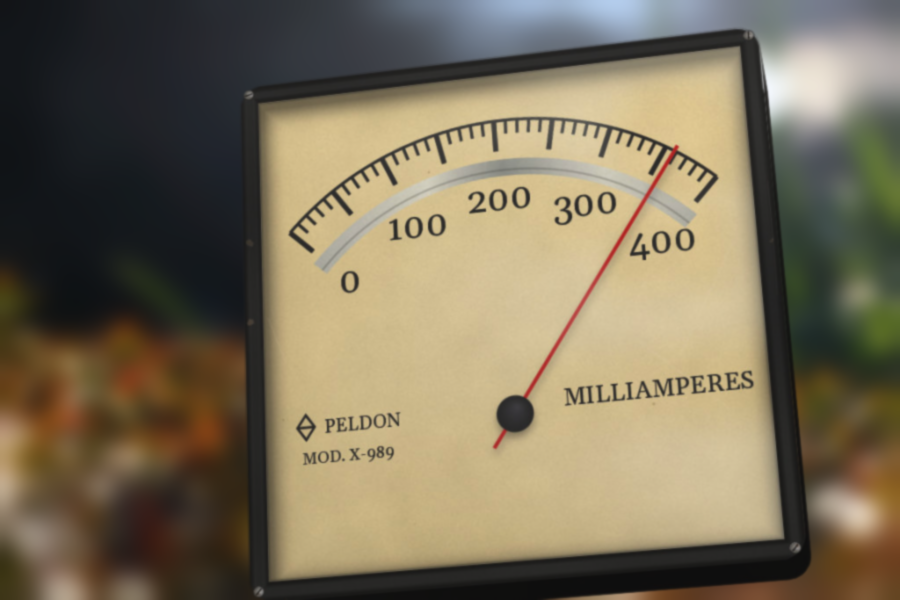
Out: {"value": 360, "unit": "mA"}
